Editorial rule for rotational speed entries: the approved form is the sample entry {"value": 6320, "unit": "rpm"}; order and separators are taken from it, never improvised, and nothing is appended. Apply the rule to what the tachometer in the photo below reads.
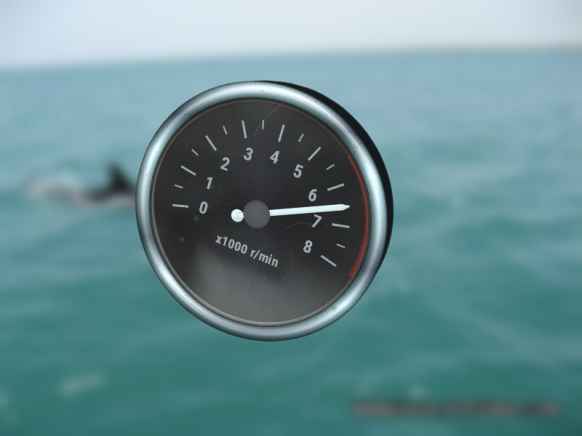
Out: {"value": 6500, "unit": "rpm"}
